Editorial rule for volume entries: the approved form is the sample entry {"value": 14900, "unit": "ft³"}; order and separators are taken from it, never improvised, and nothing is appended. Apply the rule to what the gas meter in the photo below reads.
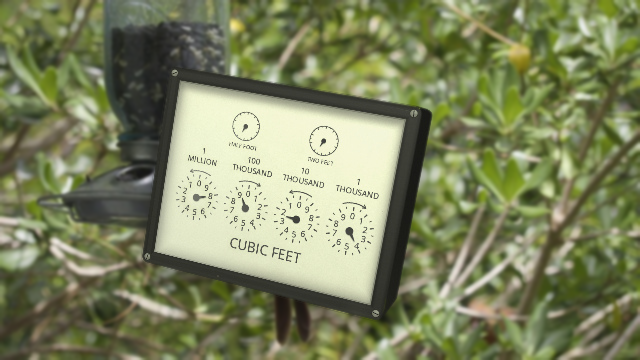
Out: {"value": 792400, "unit": "ft³"}
